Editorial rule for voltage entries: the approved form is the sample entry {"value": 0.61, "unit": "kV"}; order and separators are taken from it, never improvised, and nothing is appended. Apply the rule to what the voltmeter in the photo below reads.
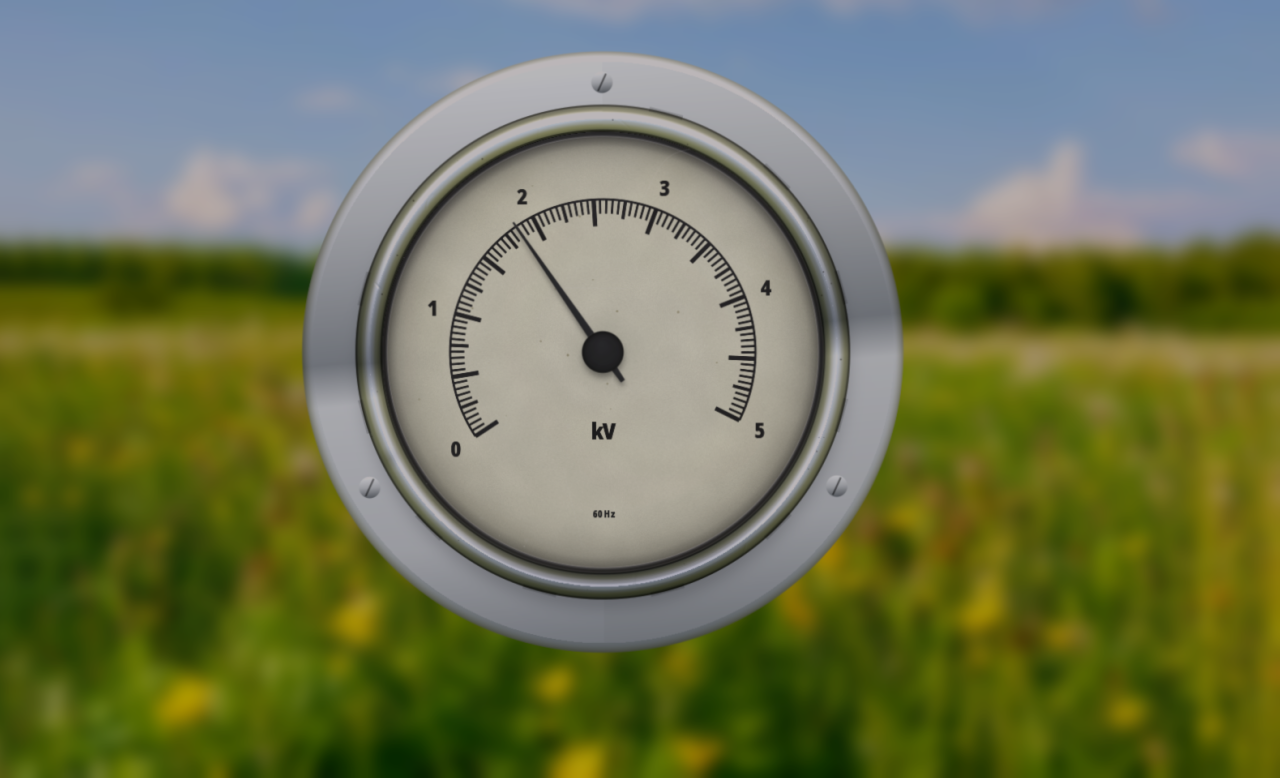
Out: {"value": 1.85, "unit": "kV"}
